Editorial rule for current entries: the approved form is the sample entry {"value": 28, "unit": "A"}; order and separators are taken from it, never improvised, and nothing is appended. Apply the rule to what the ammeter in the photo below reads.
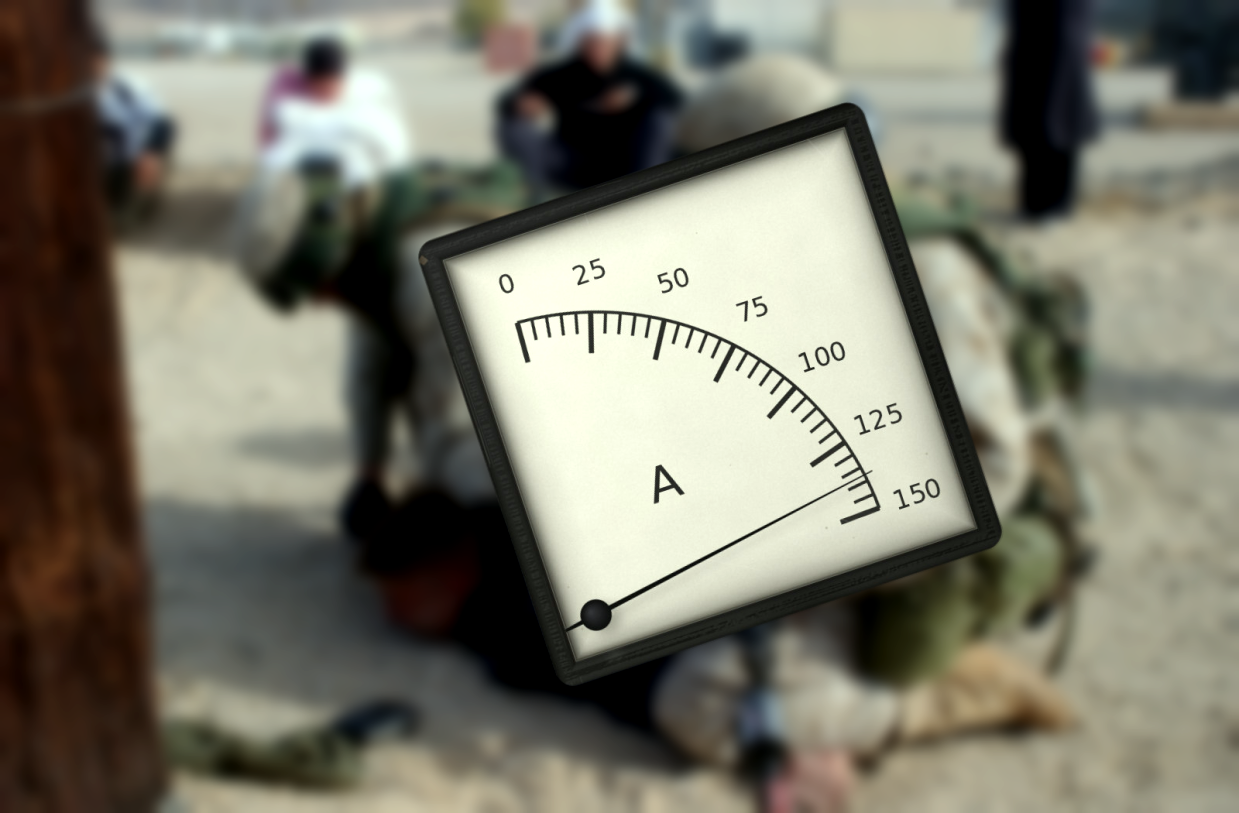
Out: {"value": 137.5, "unit": "A"}
